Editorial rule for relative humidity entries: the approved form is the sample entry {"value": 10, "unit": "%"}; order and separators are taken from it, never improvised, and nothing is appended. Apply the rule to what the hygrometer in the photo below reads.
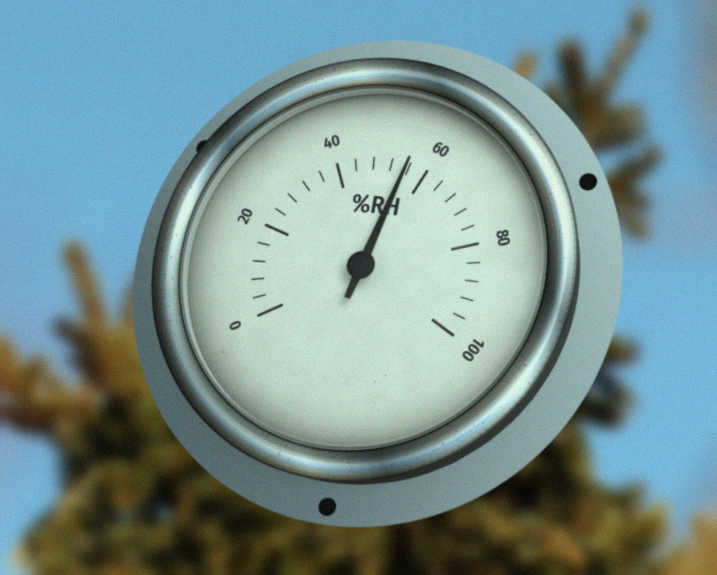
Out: {"value": 56, "unit": "%"}
